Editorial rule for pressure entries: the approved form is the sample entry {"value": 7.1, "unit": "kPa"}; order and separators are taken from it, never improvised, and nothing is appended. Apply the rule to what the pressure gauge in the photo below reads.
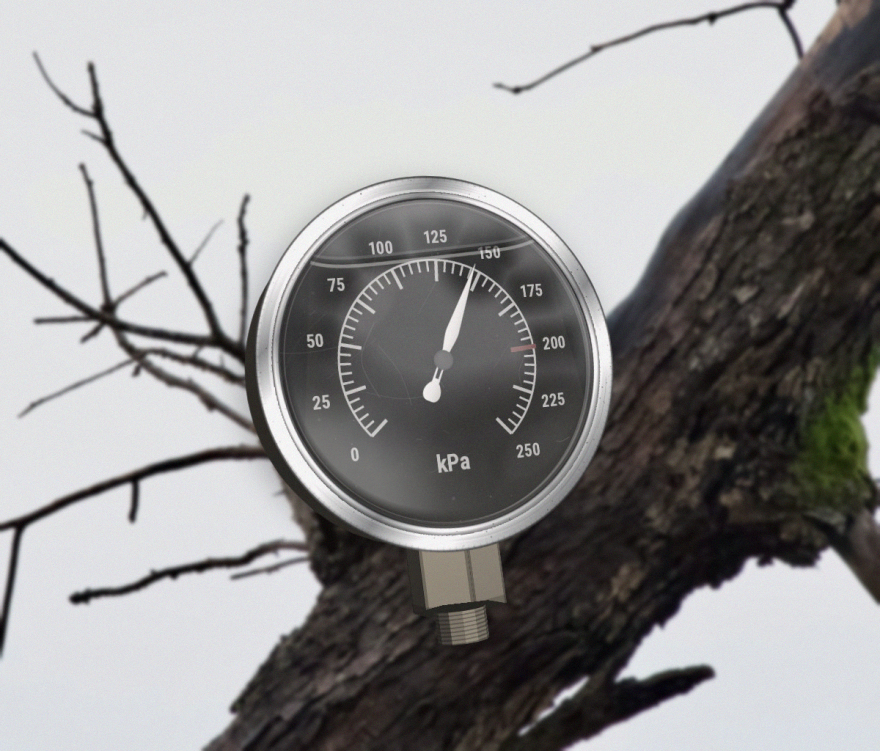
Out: {"value": 145, "unit": "kPa"}
